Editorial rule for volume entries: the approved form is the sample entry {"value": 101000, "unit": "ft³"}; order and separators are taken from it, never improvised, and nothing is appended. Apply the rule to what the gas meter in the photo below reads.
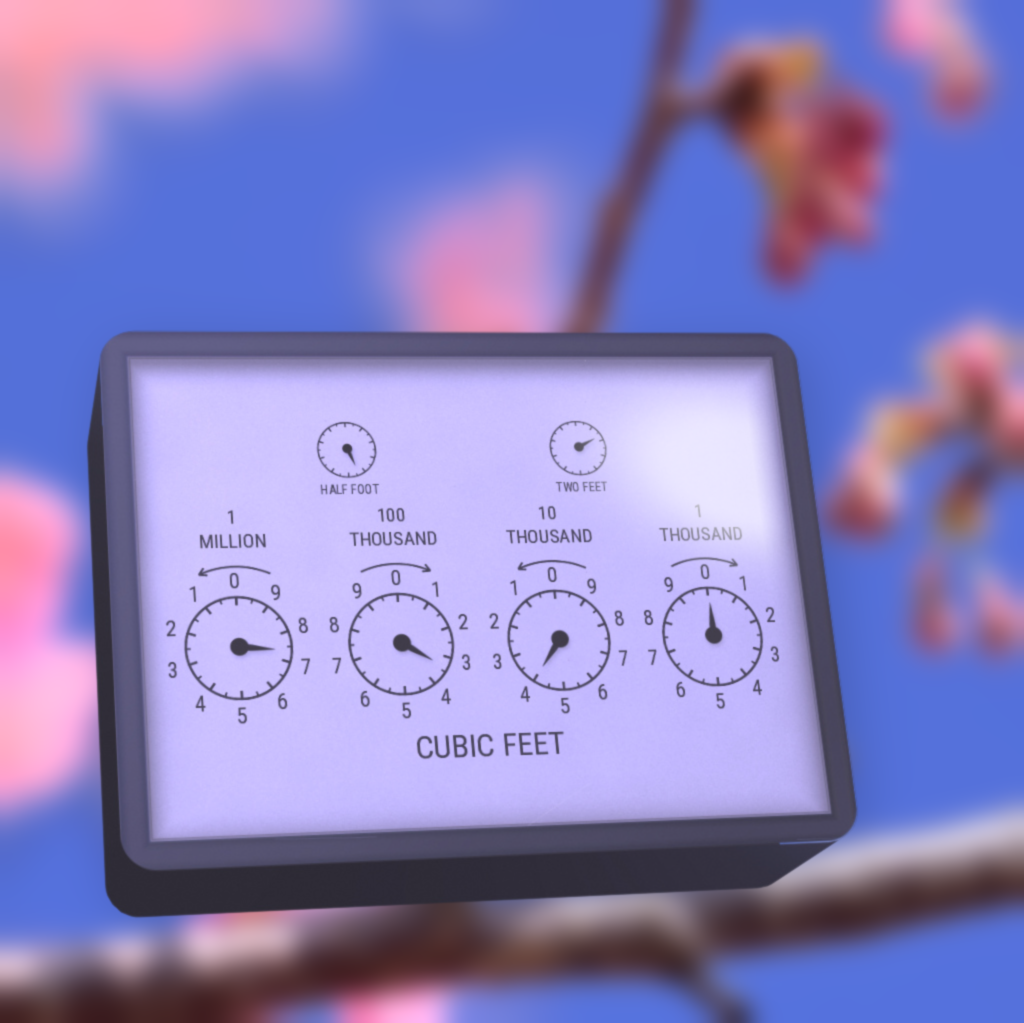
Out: {"value": 734000, "unit": "ft³"}
